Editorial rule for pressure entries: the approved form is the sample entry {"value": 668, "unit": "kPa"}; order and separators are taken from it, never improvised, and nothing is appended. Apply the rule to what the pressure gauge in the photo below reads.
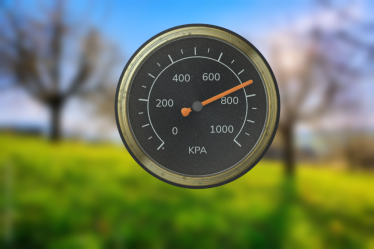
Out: {"value": 750, "unit": "kPa"}
